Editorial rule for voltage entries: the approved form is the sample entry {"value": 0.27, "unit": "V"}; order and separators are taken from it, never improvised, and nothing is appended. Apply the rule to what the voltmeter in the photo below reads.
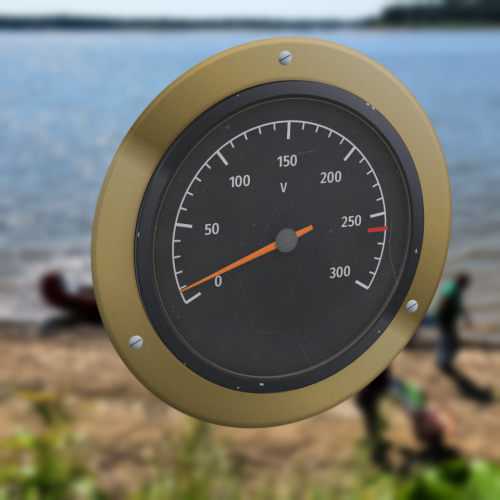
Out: {"value": 10, "unit": "V"}
